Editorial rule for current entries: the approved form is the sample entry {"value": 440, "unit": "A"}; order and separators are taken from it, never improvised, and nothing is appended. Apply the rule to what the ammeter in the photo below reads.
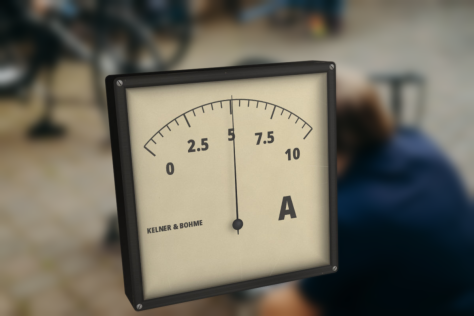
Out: {"value": 5, "unit": "A"}
